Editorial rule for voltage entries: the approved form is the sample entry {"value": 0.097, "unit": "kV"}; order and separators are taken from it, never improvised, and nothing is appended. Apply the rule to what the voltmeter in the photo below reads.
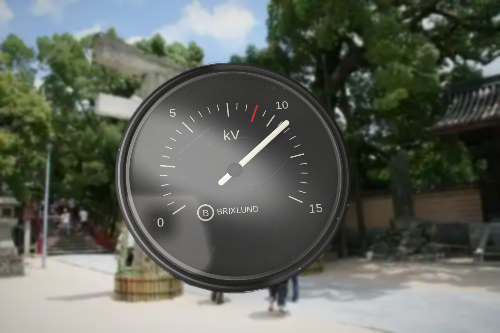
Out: {"value": 10.75, "unit": "kV"}
